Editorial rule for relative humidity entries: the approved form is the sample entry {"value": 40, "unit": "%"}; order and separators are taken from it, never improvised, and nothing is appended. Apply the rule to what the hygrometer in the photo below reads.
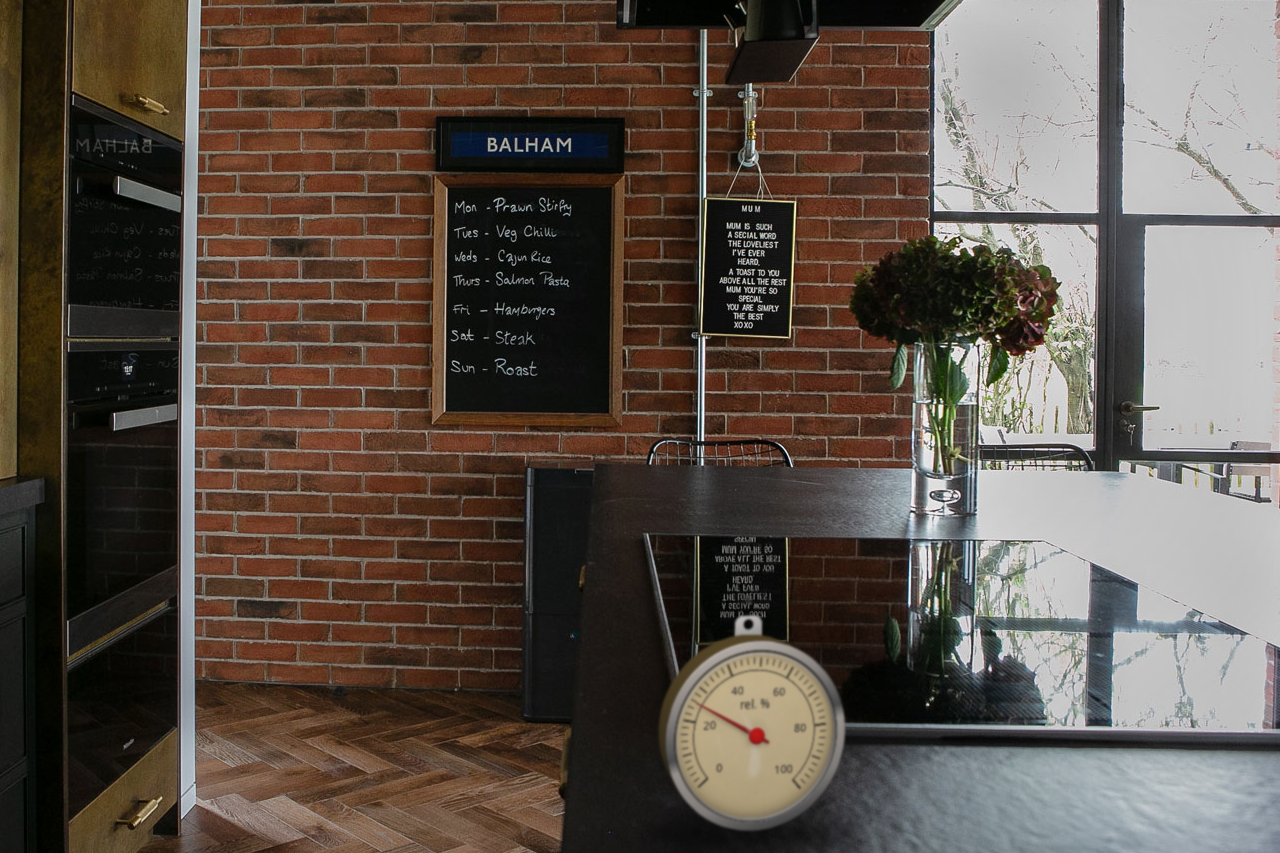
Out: {"value": 26, "unit": "%"}
